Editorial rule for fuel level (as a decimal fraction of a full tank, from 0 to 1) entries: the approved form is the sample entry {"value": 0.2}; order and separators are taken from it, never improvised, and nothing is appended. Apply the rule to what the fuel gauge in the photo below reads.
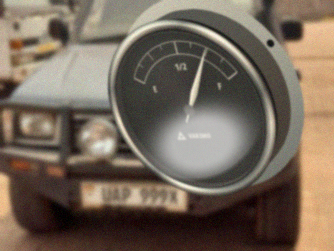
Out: {"value": 0.75}
